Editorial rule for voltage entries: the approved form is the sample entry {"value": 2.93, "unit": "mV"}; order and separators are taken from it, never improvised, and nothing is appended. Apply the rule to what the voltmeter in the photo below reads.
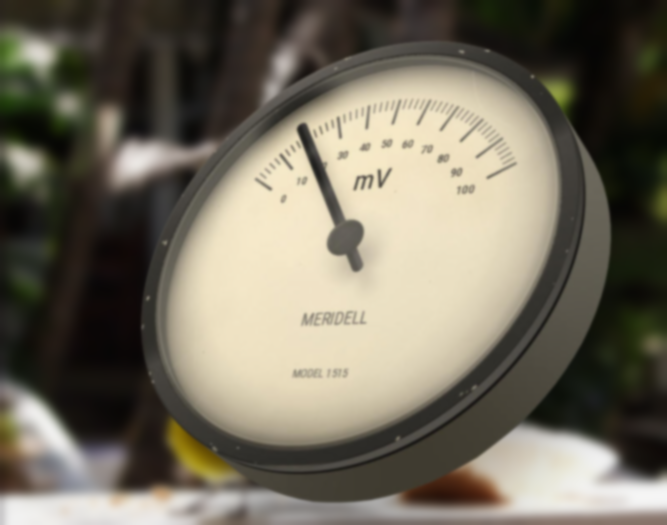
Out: {"value": 20, "unit": "mV"}
